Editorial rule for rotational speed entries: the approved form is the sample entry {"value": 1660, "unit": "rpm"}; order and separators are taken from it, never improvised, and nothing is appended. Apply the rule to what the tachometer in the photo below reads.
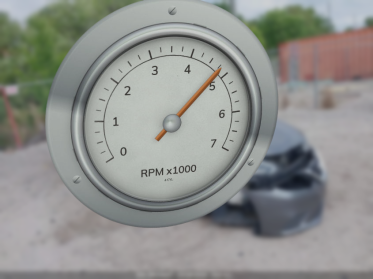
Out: {"value": 4750, "unit": "rpm"}
